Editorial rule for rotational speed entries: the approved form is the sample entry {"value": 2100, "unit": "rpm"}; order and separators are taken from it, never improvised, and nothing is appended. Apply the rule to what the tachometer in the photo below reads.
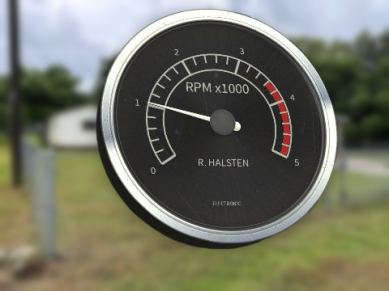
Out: {"value": 1000, "unit": "rpm"}
